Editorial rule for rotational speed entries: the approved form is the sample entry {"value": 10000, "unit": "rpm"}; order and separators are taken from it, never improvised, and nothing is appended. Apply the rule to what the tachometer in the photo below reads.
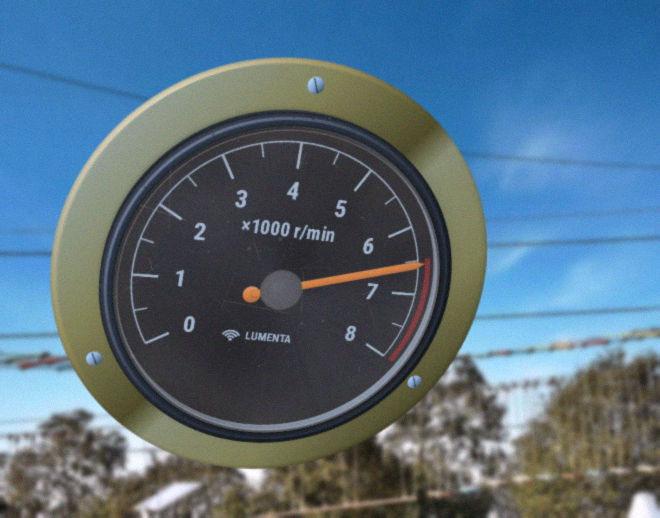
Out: {"value": 6500, "unit": "rpm"}
